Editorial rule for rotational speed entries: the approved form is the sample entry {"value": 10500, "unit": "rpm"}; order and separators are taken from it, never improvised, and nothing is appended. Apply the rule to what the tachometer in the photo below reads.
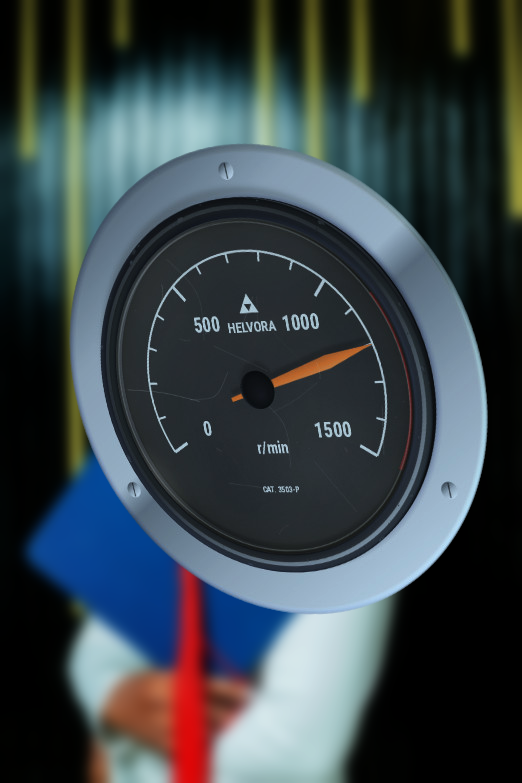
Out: {"value": 1200, "unit": "rpm"}
